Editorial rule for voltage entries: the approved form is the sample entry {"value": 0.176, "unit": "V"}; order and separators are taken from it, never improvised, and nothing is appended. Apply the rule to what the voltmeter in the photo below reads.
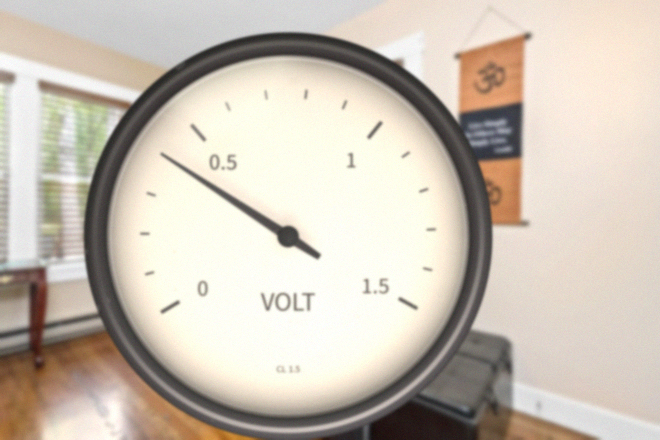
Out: {"value": 0.4, "unit": "V"}
